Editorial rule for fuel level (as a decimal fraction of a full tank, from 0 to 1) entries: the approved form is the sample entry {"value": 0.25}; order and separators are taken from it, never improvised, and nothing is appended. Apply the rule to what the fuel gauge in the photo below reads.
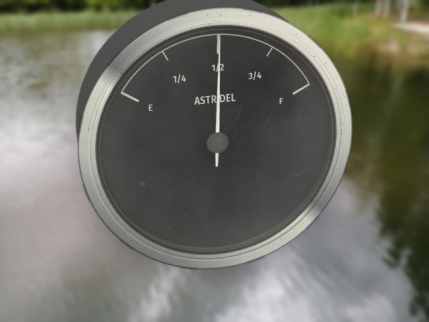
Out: {"value": 0.5}
